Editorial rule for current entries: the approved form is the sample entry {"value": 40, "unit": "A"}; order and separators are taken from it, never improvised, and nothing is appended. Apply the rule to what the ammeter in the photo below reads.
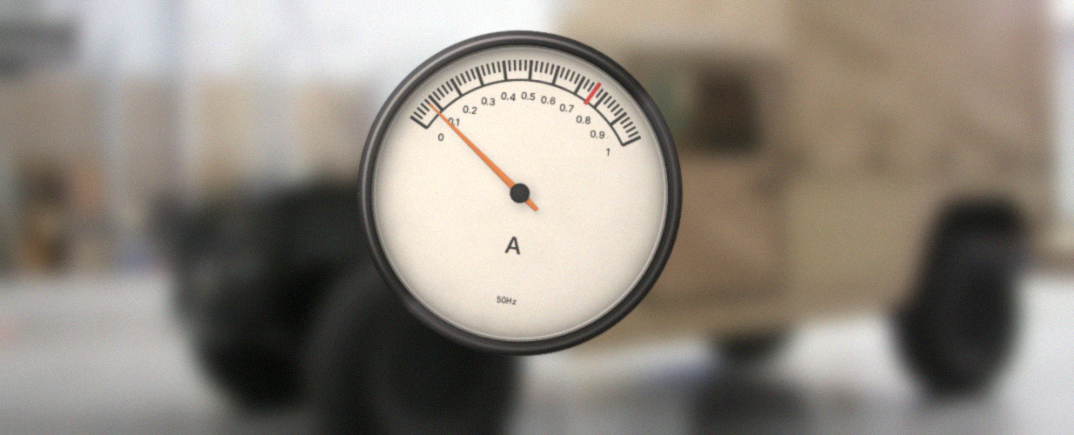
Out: {"value": 0.08, "unit": "A"}
